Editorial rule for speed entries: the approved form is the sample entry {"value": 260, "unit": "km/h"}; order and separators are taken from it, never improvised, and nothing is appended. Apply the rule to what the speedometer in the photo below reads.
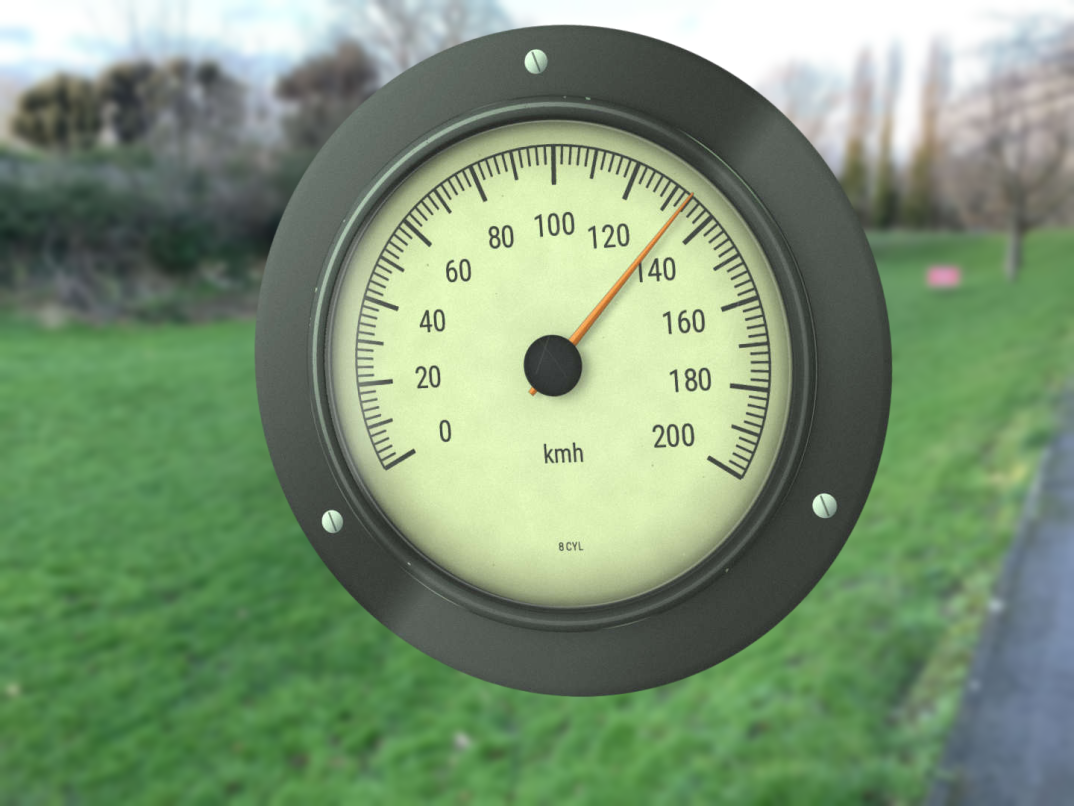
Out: {"value": 134, "unit": "km/h"}
